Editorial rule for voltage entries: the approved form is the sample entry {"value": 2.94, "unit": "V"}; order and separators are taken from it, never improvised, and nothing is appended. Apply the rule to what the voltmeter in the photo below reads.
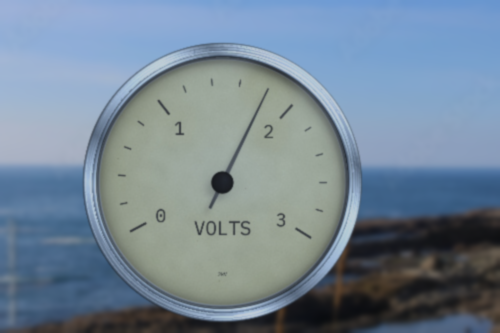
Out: {"value": 1.8, "unit": "V"}
